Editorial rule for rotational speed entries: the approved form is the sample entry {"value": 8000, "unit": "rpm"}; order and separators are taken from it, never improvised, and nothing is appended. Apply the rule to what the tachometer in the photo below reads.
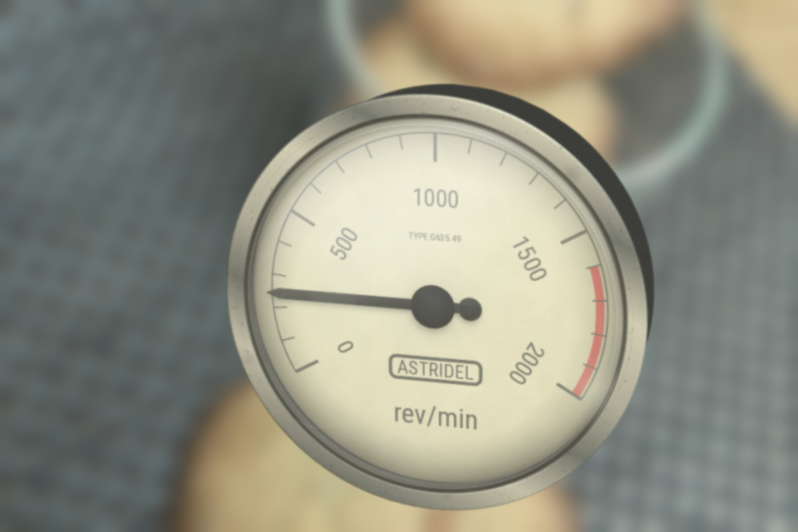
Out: {"value": 250, "unit": "rpm"}
